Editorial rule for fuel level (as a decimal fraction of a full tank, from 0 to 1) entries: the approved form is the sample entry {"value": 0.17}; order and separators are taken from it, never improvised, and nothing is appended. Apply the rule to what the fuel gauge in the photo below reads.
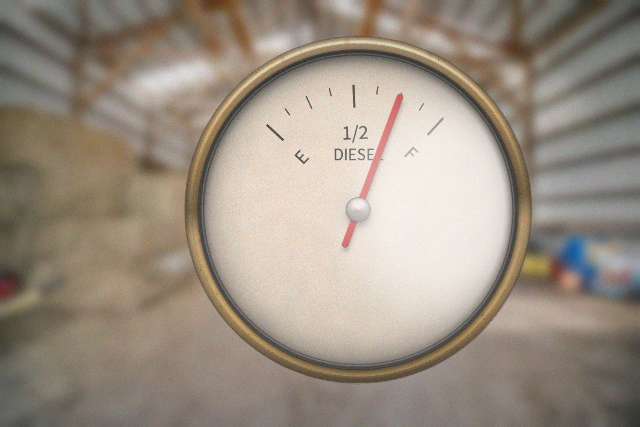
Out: {"value": 0.75}
